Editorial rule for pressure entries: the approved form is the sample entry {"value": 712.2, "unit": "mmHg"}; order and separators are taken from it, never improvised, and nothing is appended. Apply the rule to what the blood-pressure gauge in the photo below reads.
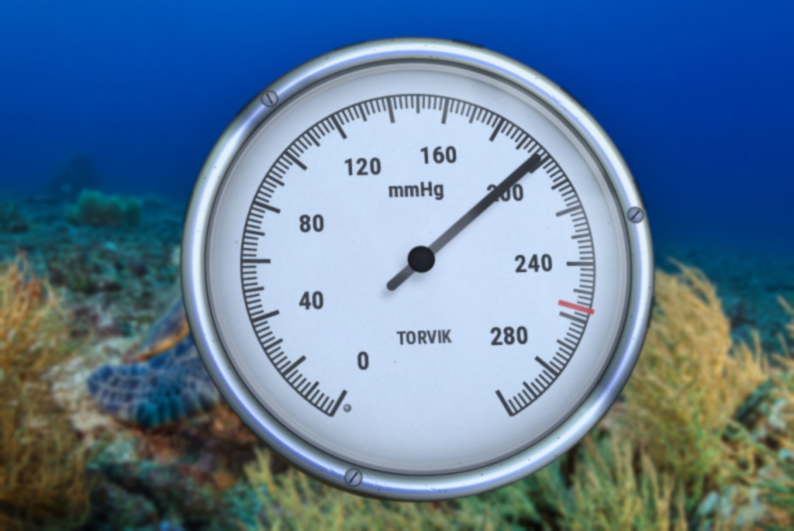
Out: {"value": 198, "unit": "mmHg"}
